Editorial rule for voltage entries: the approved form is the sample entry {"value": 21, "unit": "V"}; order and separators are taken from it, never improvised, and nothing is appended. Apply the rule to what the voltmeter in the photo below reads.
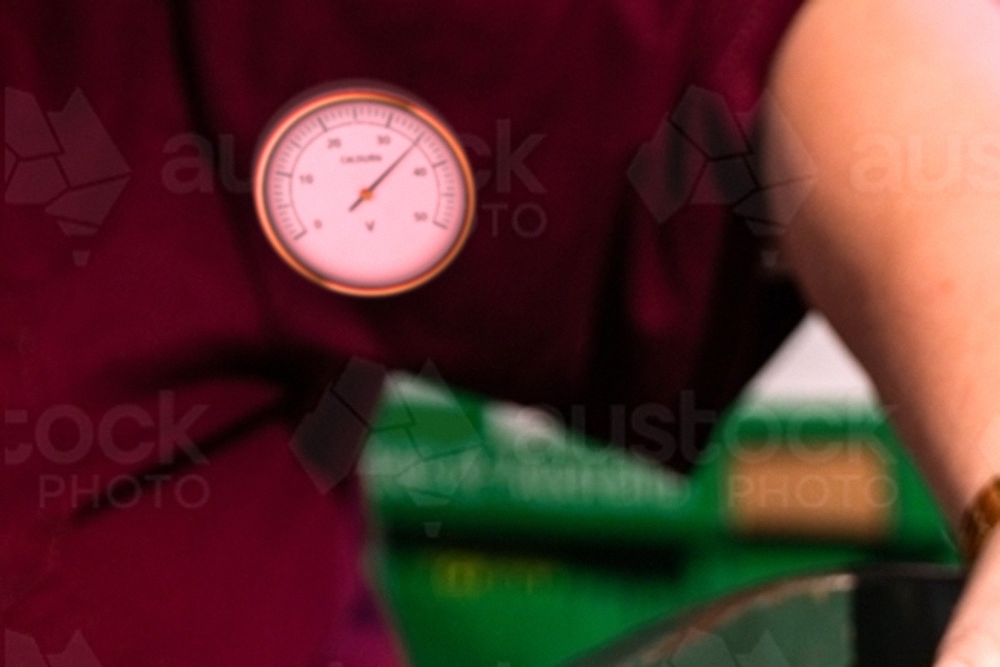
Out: {"value": 35, "unit": "V"}
